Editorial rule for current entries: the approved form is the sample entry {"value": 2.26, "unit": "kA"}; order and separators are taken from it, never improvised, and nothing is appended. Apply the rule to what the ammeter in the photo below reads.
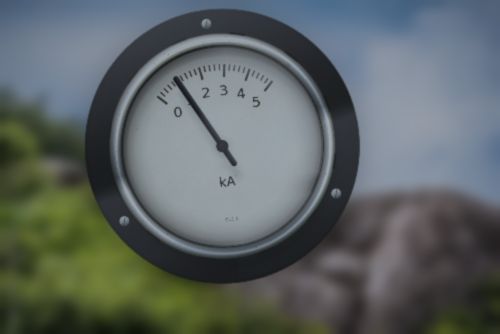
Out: {"value": 1, "unit": "kA"}
